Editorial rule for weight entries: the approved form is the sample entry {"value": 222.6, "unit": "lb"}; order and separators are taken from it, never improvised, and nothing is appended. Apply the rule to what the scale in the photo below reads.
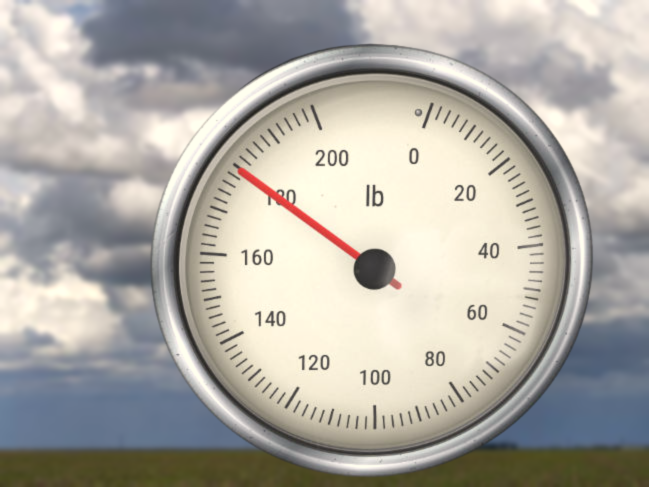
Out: {"value": 180, "unit": "lb"}
